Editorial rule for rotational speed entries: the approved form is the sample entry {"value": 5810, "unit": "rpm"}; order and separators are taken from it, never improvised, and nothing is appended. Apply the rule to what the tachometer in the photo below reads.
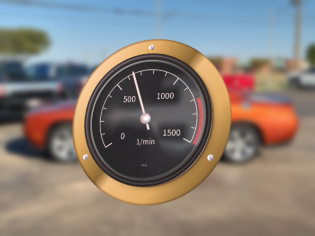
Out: {"value": 650, "unit": "rpm"}
